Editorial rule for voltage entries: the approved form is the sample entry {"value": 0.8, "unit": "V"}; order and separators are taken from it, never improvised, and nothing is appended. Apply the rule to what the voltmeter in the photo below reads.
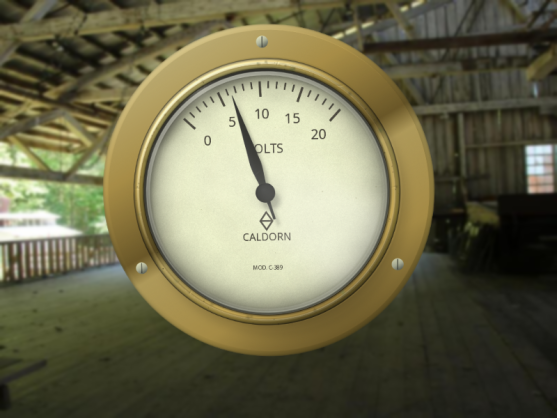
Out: {"value": 6.5, "unit": "V"}
